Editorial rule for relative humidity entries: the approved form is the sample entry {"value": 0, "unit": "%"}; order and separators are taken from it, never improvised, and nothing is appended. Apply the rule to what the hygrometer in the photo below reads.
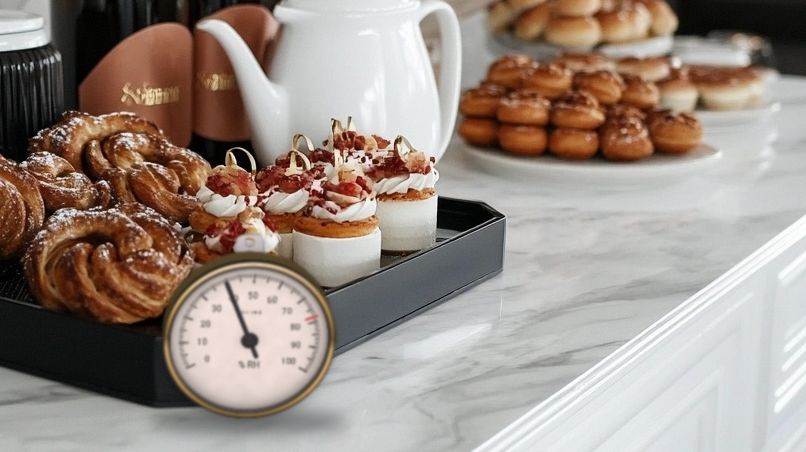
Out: {"value": 40, "unit": "%"}
